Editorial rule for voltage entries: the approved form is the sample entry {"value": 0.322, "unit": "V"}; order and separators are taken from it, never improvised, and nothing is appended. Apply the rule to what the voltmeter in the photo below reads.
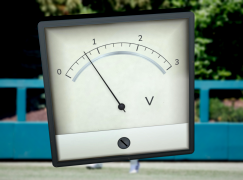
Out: {"value": 0.7, "unit": "V"}
